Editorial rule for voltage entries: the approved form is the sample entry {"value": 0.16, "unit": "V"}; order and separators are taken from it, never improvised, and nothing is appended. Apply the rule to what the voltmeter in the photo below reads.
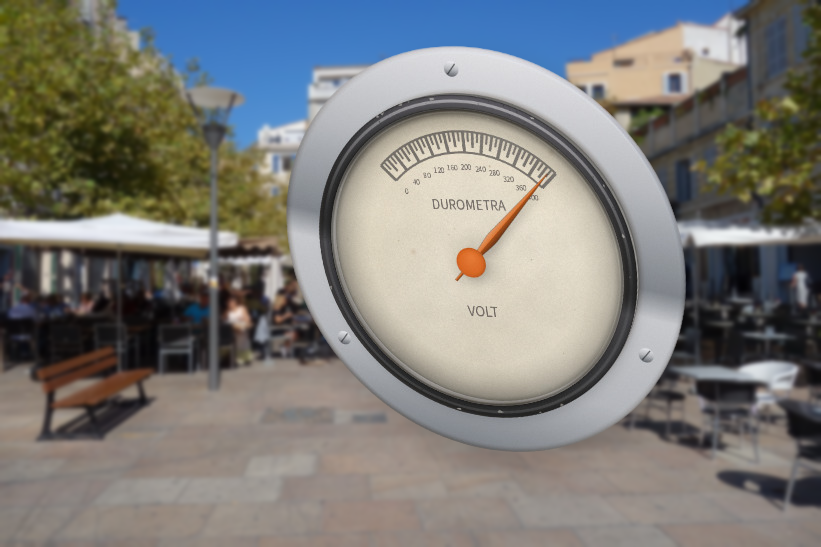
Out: {"value": 390, "unit": "V"}
